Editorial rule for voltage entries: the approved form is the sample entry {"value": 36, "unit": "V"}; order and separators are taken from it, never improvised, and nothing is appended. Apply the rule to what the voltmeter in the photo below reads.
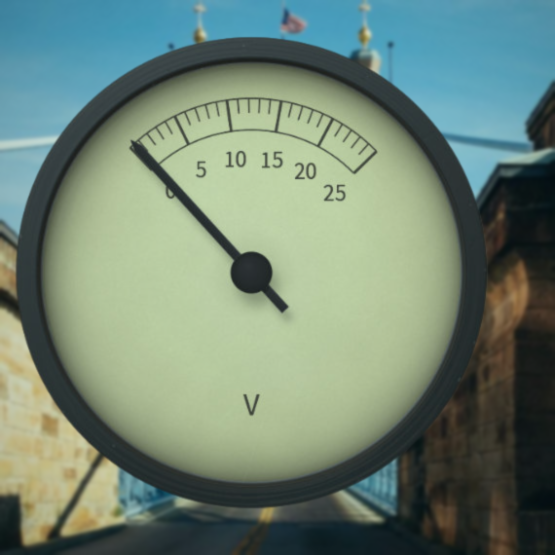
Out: {"value": 0.5, "unit": "V"}
